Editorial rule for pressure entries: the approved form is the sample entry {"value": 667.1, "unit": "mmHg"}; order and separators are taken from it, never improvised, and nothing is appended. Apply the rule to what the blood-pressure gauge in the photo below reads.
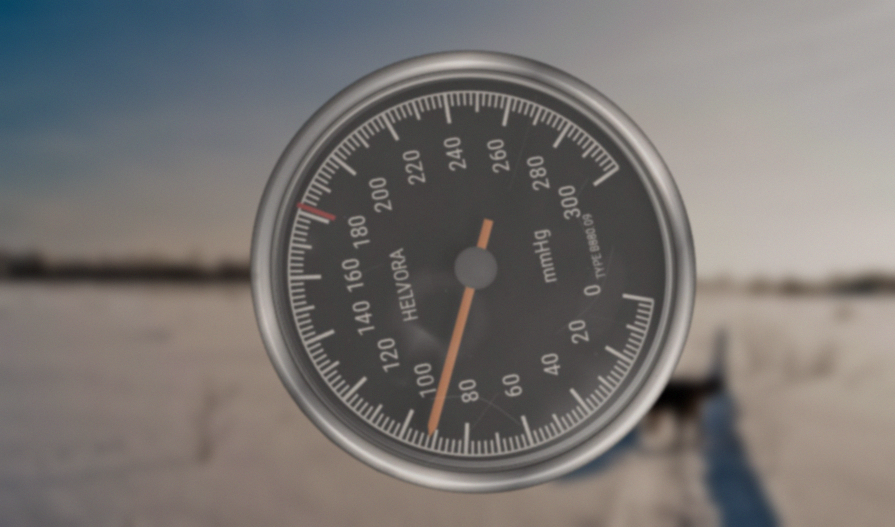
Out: {"value": 92, "unit": "mmHg"}
